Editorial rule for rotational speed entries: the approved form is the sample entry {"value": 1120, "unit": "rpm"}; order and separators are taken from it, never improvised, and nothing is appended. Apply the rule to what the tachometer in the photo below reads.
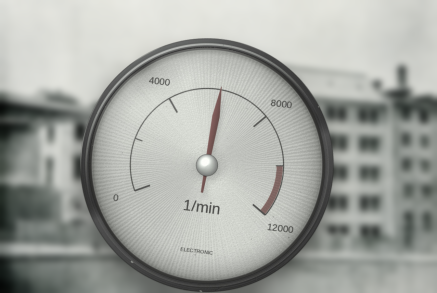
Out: {"value": 6000, "unit": "rpm"}
